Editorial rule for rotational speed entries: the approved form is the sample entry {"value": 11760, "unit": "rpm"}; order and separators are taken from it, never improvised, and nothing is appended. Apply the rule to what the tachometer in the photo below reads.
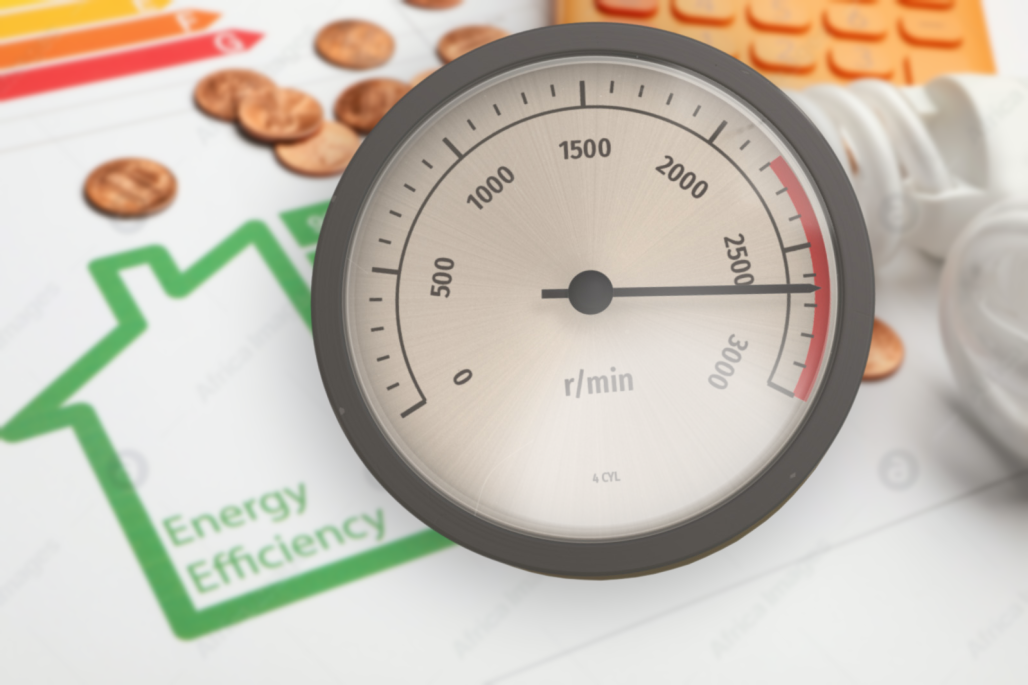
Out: {"value": 2650, "unit": "rpm"}
